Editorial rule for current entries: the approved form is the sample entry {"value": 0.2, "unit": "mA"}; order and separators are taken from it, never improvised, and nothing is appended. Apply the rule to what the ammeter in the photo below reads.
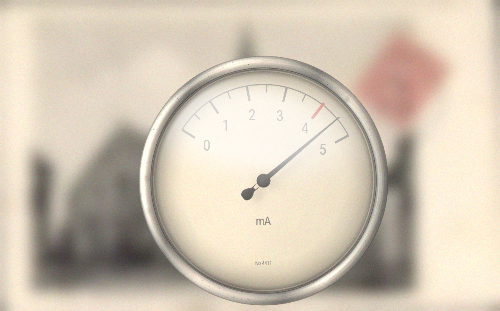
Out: {"value": 4.5, "unit": "mA"}
